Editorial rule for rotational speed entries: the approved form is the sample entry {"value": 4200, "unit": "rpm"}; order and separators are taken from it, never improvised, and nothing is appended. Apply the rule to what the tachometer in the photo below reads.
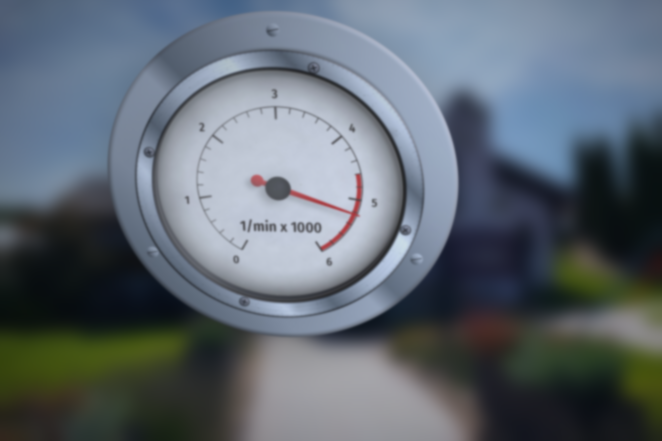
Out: {"value": 5200, "unit": "rpm"}
